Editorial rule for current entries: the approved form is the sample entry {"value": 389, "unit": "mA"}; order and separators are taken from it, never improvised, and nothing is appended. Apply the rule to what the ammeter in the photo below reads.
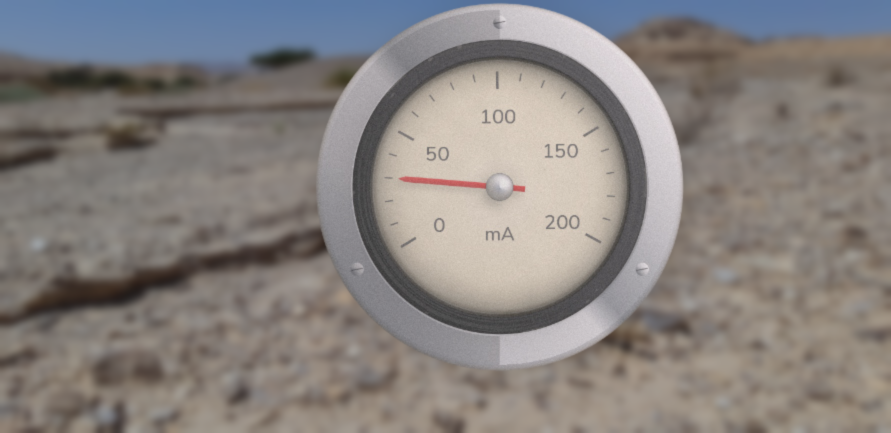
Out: {"value": 30, "unit": "mA"}
